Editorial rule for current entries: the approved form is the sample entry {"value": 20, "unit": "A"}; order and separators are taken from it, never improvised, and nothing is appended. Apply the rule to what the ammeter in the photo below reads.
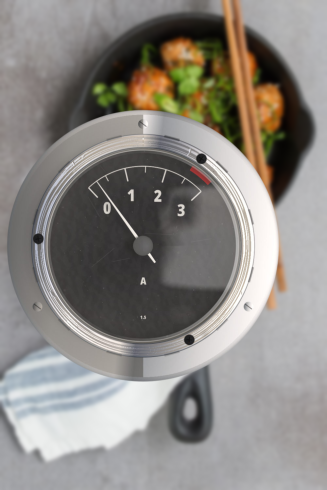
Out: {"value": 0.25, "unit": "A"}
